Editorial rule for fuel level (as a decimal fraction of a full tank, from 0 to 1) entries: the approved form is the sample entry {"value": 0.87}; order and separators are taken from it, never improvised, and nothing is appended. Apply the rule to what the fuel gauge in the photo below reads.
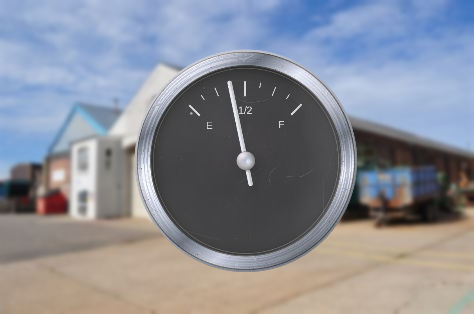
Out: {"value": 0.375}
